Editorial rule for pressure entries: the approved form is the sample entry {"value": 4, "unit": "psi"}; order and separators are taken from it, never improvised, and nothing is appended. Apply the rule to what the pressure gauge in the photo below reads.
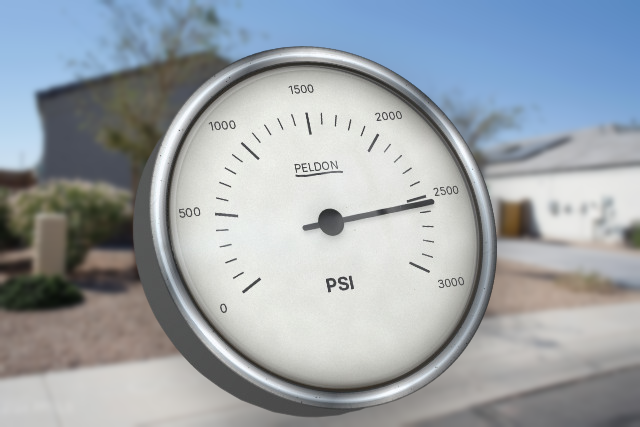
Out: {"value": 2550, "unit": "psi"}
